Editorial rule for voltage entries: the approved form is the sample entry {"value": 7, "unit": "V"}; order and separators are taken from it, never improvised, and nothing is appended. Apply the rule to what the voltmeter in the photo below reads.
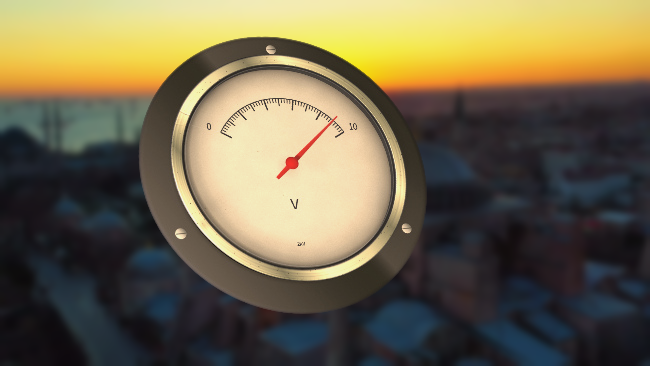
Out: {"value": 9, "unit": "V"}
